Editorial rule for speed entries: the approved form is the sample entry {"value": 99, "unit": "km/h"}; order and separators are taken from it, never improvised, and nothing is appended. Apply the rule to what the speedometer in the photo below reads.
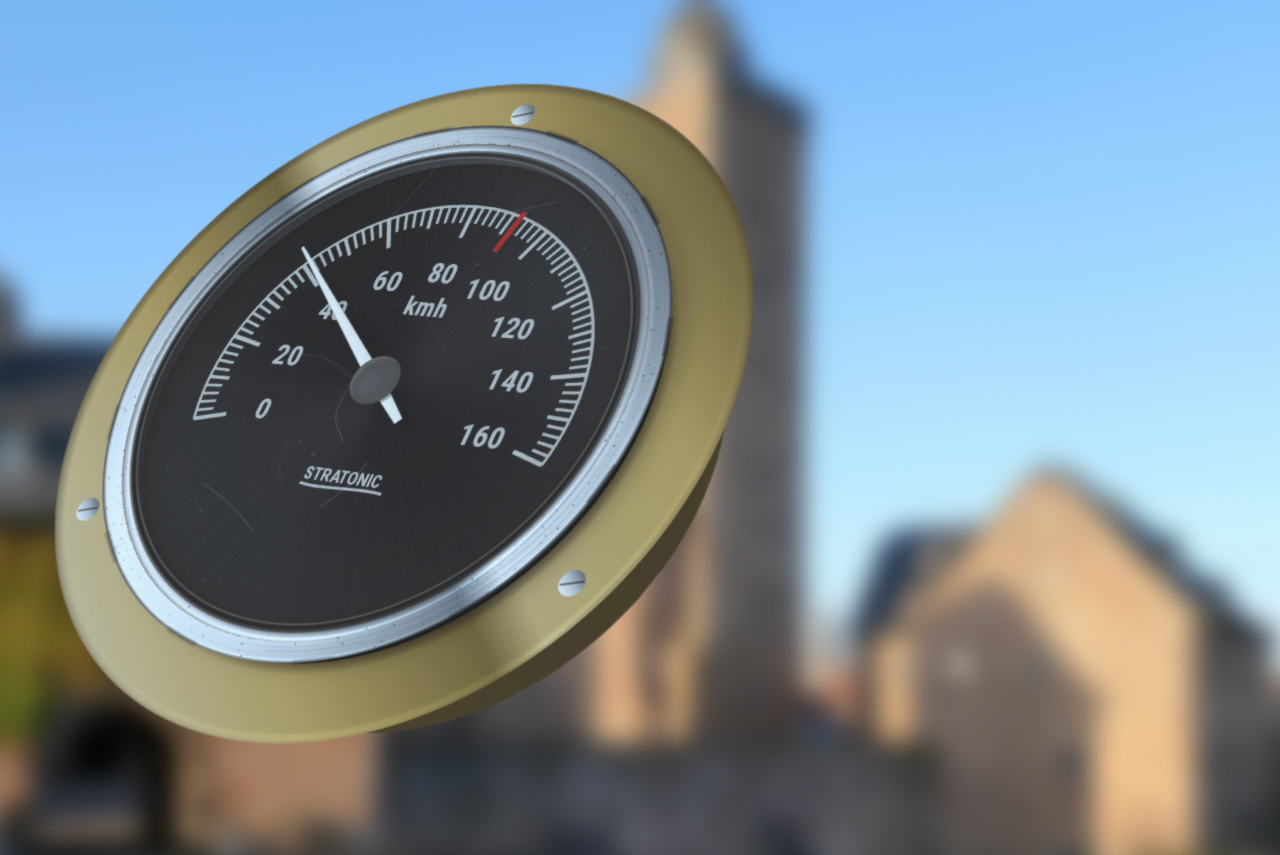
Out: {"value": 42, "unit": "km/h"}
